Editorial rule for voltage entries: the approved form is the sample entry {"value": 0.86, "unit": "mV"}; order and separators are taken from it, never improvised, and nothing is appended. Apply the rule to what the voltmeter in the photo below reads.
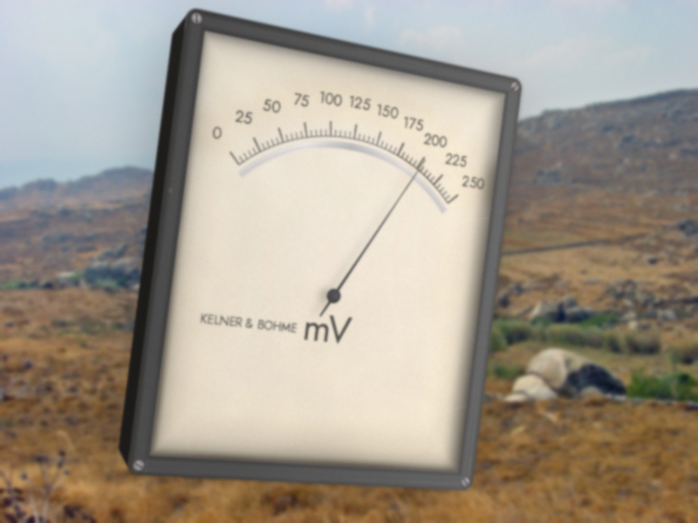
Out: {"value": 200, "unit": "mV"}
